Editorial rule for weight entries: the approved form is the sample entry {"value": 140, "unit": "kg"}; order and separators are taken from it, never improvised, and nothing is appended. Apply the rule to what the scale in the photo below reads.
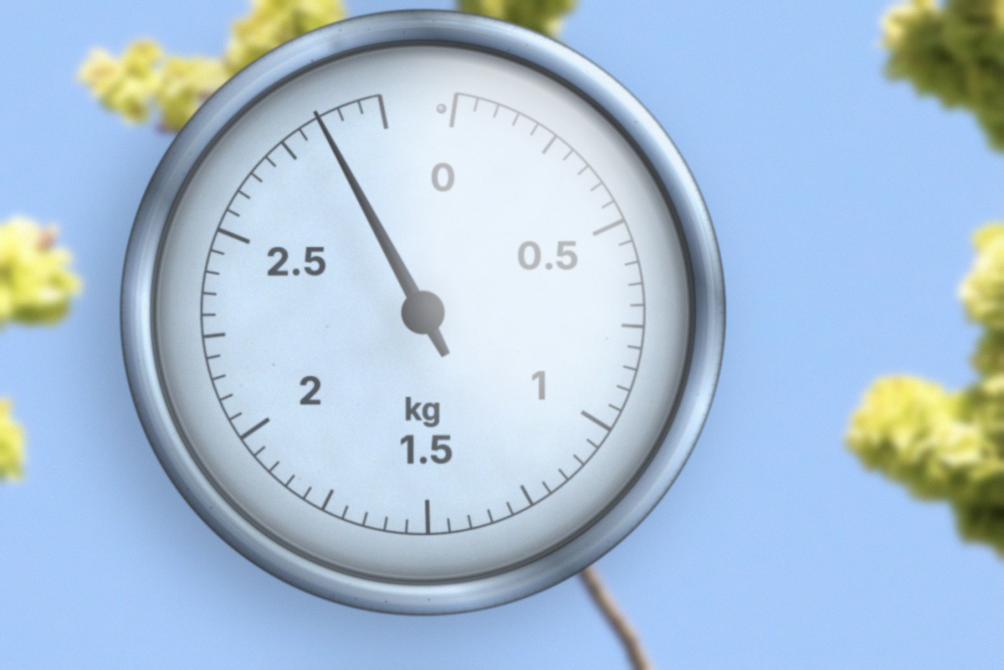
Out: {"value": 2.85, "unit": "kg"}
